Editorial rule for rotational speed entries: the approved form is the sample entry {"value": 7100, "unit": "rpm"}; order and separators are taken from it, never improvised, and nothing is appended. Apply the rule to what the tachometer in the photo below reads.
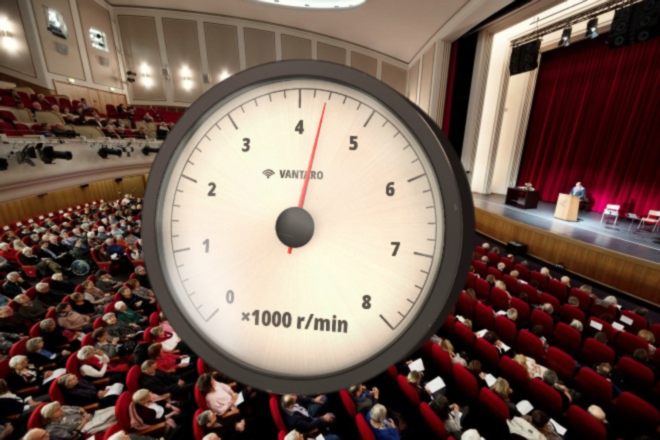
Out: {"value": 4400, "unit": "rpm"}
